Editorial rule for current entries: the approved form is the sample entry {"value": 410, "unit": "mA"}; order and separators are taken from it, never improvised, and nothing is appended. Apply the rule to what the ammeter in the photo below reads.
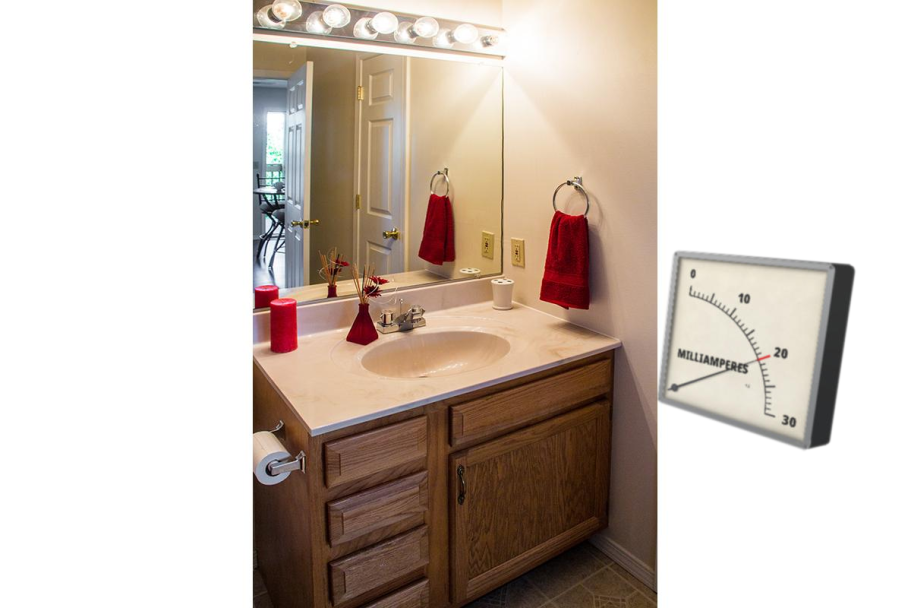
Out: {"value": 20, "unit": "mA"}
